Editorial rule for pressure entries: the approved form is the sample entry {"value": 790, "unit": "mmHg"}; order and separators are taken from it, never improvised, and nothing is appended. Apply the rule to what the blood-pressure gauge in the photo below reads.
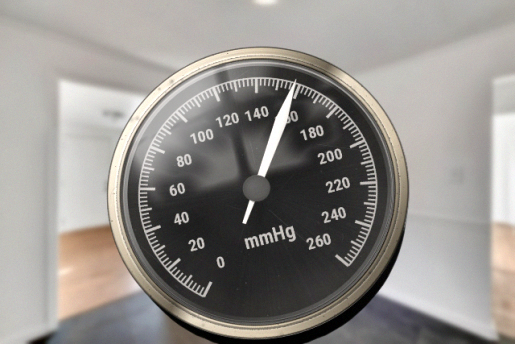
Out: {"value": 158, "unit": "mmHg"}
